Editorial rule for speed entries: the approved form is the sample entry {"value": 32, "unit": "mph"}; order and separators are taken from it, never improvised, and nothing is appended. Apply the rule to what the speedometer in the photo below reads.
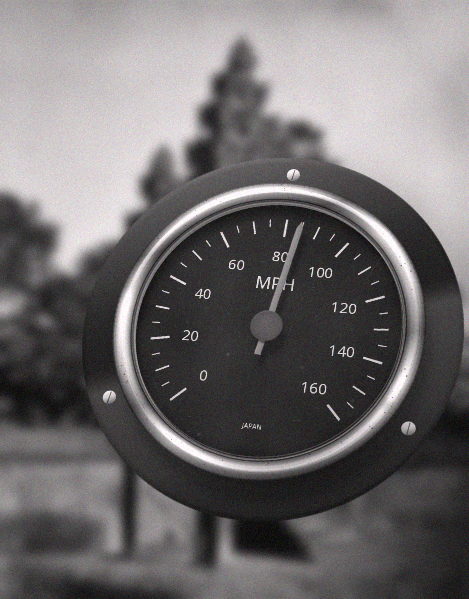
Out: {"value": 85, "unit": "mph"}
